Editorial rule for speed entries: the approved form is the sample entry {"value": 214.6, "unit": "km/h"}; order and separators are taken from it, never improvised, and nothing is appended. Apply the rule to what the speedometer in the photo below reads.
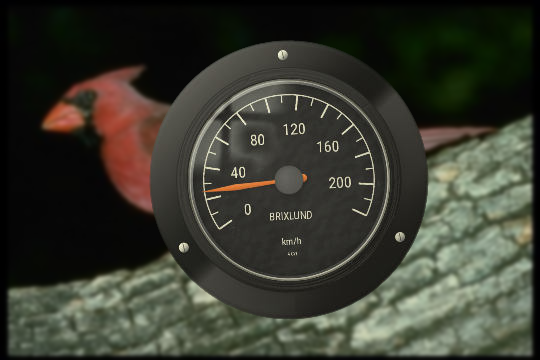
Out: {"value": 25, "unit": "km/h"}
